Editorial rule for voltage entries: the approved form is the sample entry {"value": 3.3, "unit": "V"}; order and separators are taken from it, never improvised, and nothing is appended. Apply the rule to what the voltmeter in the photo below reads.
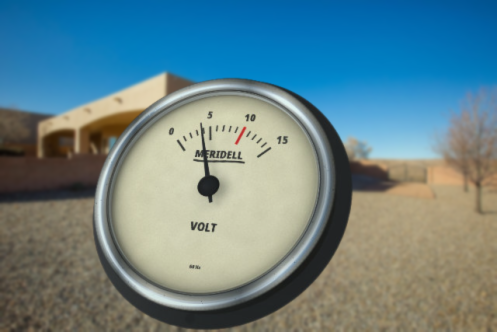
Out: {"value": 4, "unit": "V"}
